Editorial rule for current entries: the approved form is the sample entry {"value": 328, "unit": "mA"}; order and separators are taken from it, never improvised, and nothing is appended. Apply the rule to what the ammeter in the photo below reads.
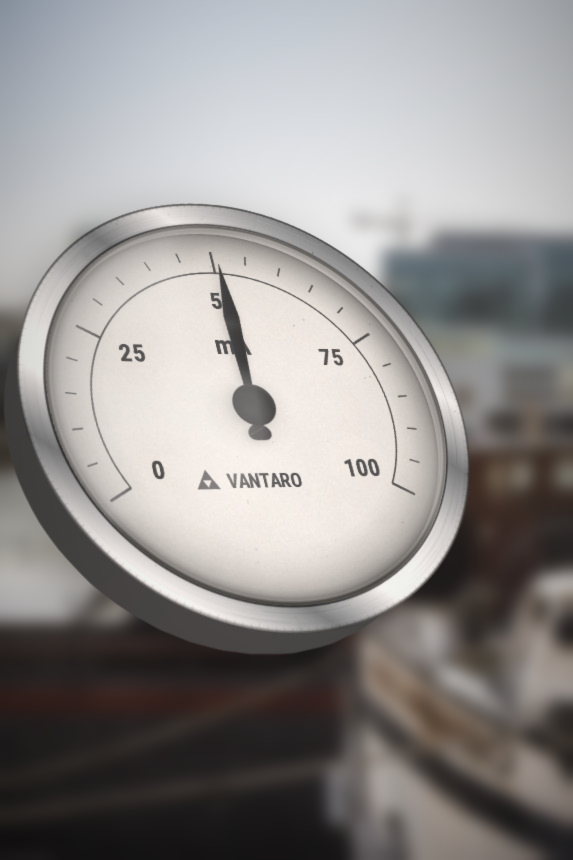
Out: {"value": 50, "unit": "mA"}
